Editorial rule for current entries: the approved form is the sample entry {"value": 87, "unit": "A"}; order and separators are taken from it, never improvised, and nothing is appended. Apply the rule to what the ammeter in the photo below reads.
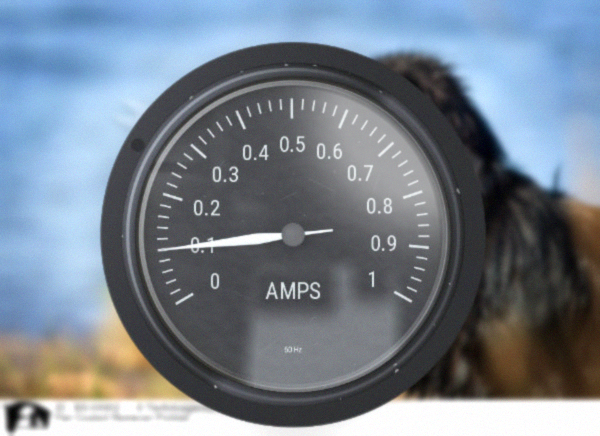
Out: {"value": 0.1, "unit": "A"}
